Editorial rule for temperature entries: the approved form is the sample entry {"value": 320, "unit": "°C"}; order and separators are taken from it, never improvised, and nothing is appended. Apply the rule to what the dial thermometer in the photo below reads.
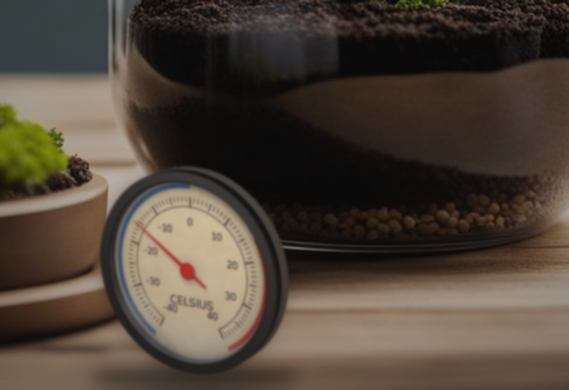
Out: {"value": -15, "unit": "°C"}
